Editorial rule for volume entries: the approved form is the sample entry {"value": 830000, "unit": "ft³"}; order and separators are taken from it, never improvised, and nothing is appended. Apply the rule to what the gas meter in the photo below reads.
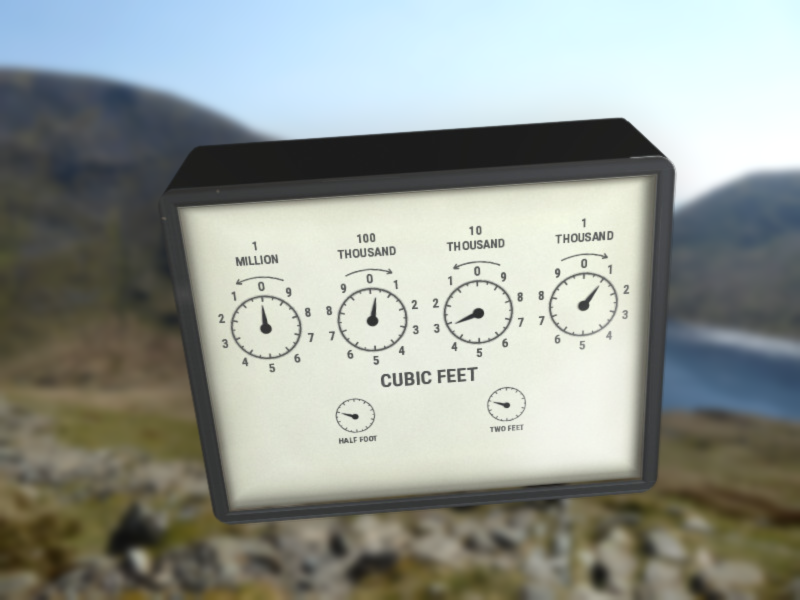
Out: {"value": 3100, "unit": "ft³"}
